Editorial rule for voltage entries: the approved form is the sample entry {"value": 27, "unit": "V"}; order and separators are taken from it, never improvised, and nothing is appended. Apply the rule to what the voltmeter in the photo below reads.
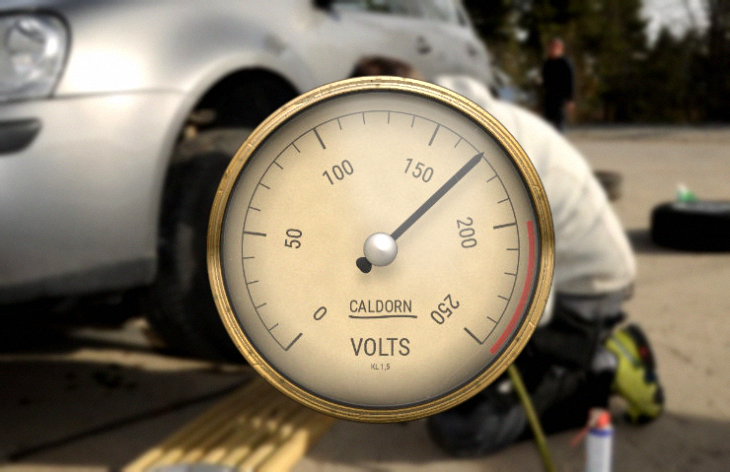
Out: {"value": 170, "unit": "V"}
